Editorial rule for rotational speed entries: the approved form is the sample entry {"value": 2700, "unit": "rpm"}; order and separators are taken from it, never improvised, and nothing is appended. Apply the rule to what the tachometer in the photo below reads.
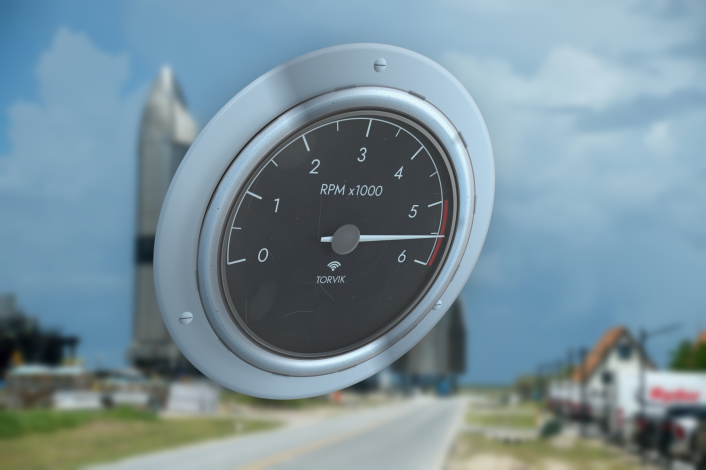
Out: {"value": 5500, "unit": "rpm"}
